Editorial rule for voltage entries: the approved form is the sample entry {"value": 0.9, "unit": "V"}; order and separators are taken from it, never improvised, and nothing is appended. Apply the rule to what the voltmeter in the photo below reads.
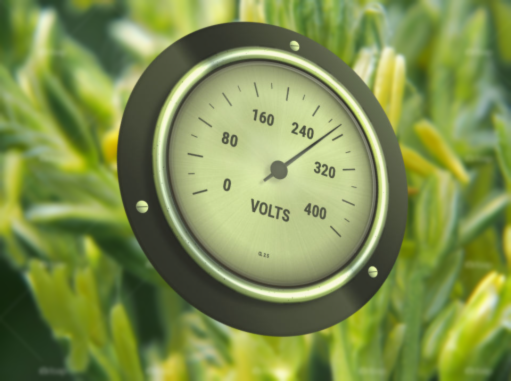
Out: {"value": 270, "unit": "V"}
